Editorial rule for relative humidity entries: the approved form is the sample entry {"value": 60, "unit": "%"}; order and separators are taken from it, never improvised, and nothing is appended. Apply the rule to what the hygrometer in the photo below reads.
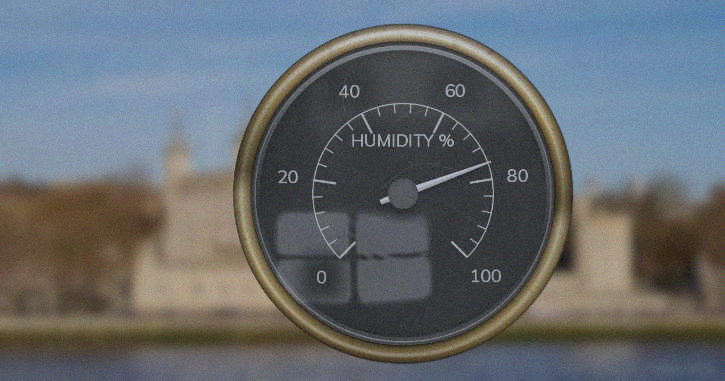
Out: {"value": 76, "unit": "%"}
